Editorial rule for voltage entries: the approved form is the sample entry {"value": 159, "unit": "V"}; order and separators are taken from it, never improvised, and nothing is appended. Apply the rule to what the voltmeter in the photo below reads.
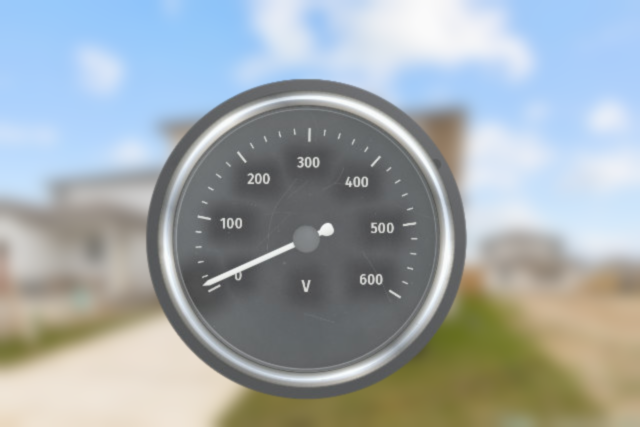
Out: {"value": 10, "unit": "V"}
